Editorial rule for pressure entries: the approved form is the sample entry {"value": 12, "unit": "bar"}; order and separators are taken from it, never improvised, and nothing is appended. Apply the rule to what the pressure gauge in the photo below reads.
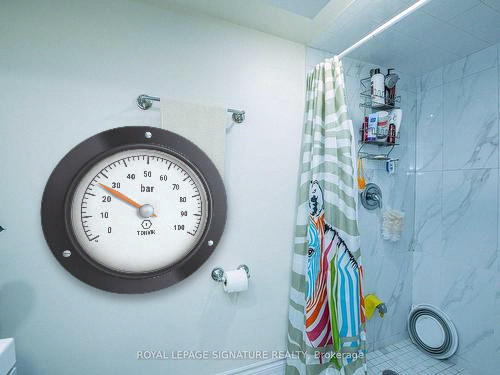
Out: {"value": 26, "unit": "bar"}
